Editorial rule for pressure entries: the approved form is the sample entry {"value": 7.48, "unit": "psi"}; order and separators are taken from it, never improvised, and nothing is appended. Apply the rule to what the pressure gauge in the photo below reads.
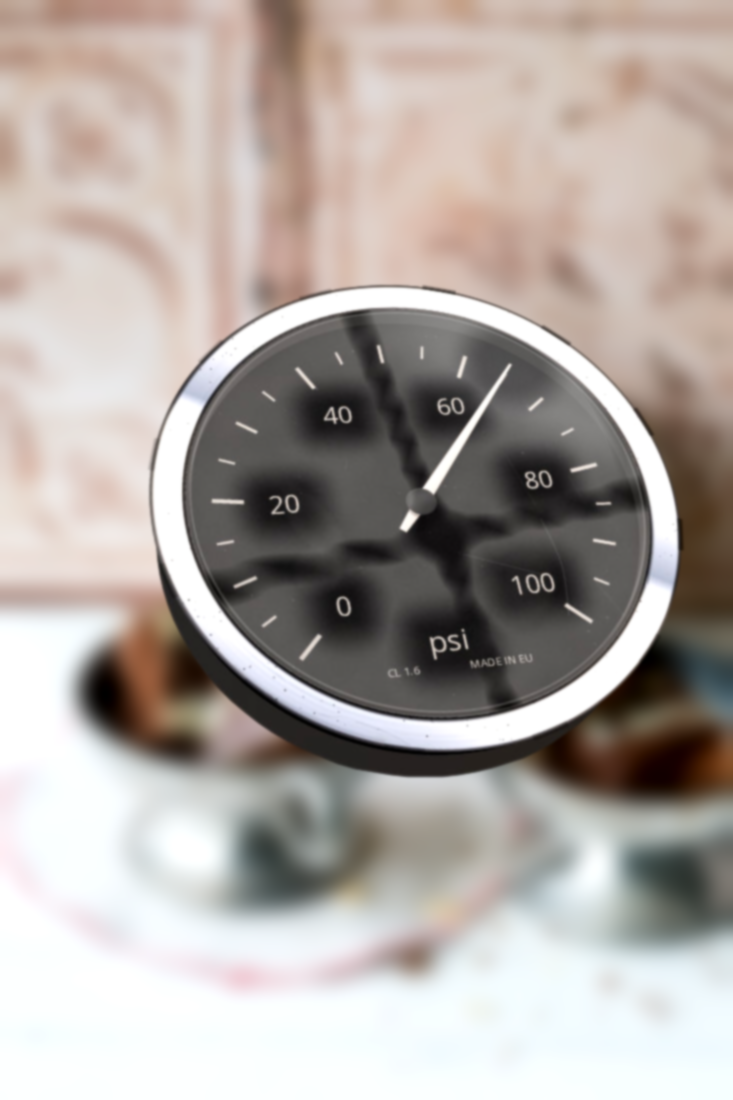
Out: {"value": 65, "unit": "psi"}
